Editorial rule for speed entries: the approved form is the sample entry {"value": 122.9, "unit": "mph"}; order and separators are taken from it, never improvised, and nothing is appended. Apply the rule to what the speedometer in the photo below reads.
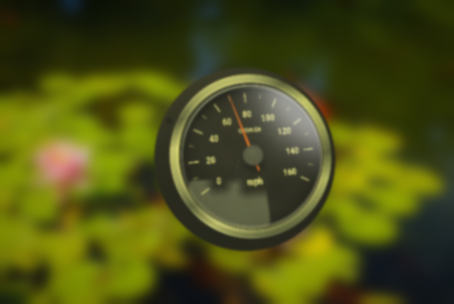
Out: {"value": 70, "unit": "mph"}
